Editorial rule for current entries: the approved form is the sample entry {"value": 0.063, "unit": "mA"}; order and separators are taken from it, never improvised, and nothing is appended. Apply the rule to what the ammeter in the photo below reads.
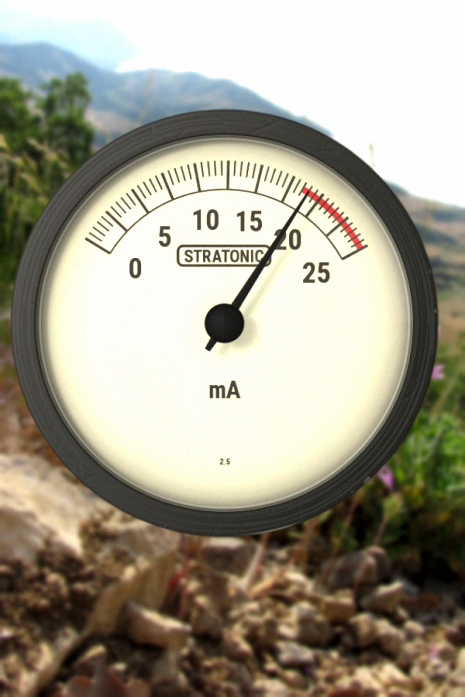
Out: {"value": 19, "unit": "mA"}
